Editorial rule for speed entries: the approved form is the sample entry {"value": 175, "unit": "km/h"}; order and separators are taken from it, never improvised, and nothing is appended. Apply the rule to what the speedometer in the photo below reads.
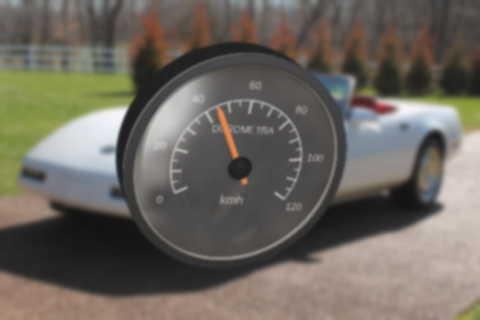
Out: {"value": 45, "unit": "km/h"}
